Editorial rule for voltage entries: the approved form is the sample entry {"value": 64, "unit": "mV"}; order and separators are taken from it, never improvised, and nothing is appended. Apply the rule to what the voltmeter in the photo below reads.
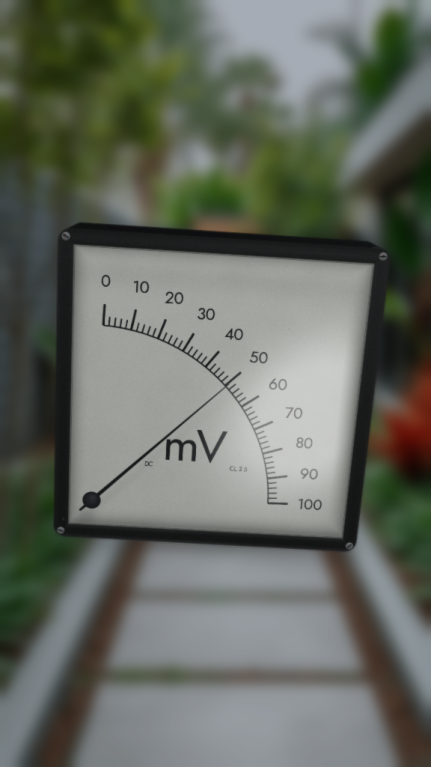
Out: {"value": 50, "unit": "mV"}
